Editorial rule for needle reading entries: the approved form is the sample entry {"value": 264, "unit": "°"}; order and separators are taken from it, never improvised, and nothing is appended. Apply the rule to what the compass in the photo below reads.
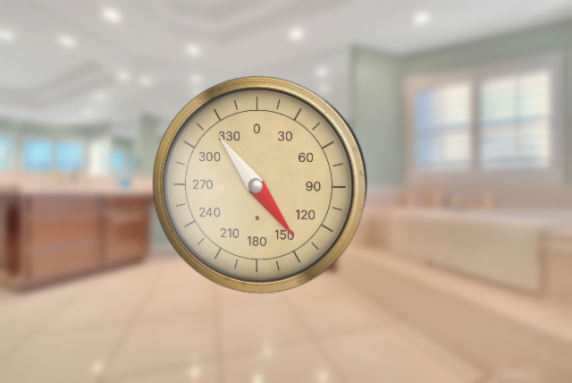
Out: {"value": 142.5, "unit": "°"}
